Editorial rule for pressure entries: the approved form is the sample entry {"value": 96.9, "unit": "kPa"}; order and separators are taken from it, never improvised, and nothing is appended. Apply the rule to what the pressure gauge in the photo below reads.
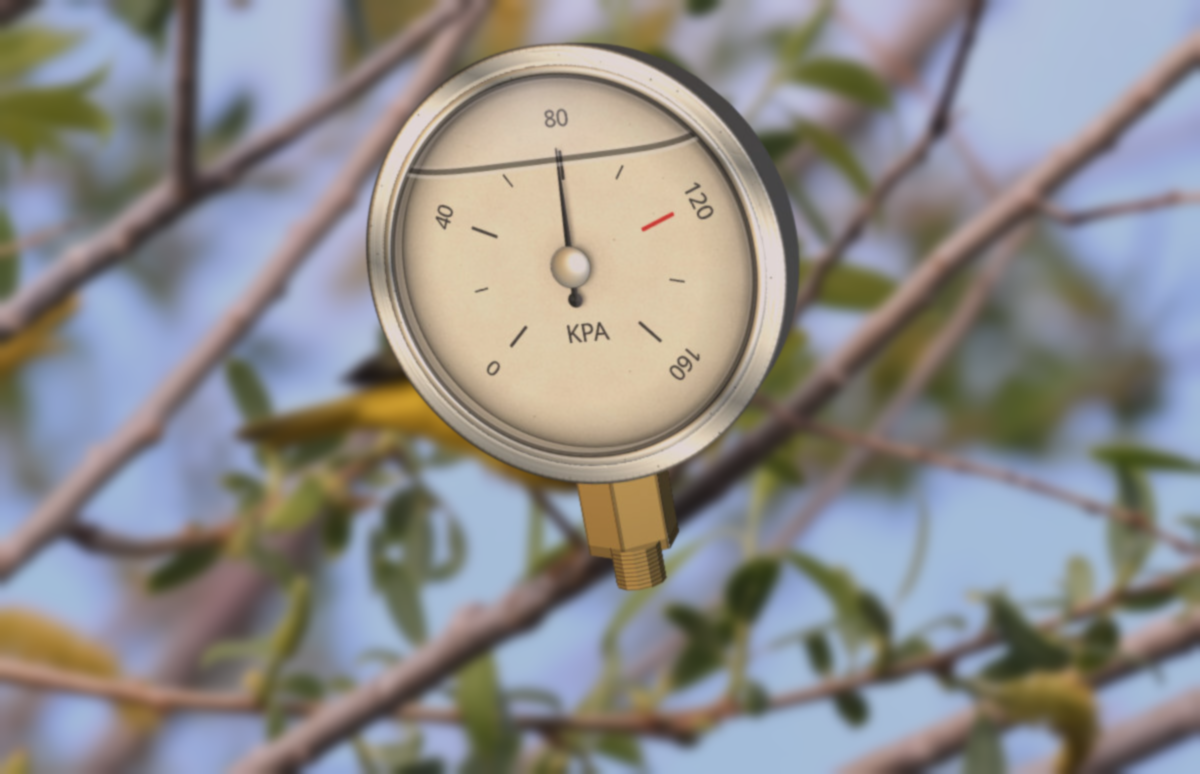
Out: {"value": 80, "unit": "kPa"}
